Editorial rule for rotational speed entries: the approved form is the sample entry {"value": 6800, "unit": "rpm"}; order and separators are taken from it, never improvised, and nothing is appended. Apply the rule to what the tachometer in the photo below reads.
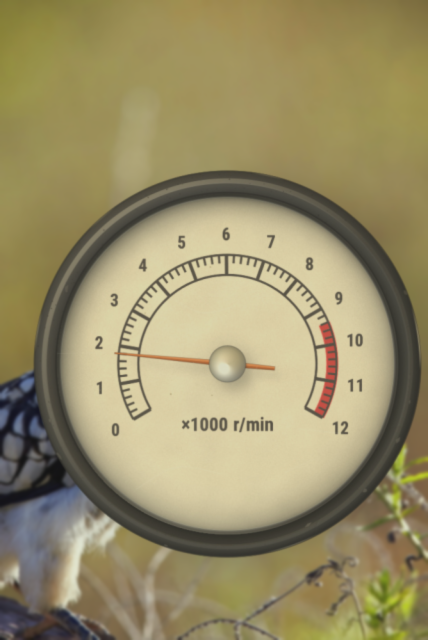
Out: {"value": 1800, "unit": "rpm"}
